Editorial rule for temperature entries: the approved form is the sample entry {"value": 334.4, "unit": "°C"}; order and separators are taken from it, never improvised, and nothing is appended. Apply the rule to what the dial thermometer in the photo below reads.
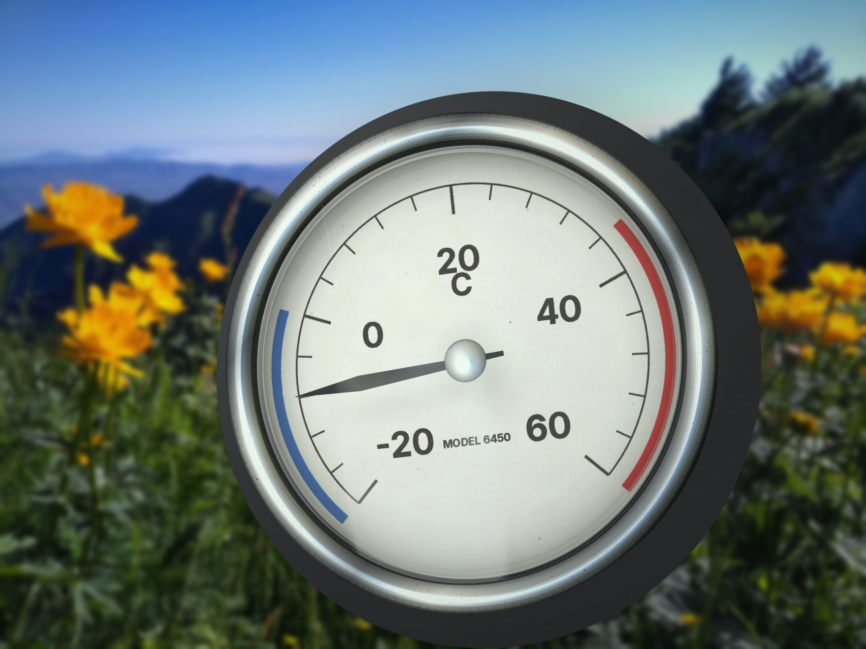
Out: {"value": -8, "unit": "°C"}
